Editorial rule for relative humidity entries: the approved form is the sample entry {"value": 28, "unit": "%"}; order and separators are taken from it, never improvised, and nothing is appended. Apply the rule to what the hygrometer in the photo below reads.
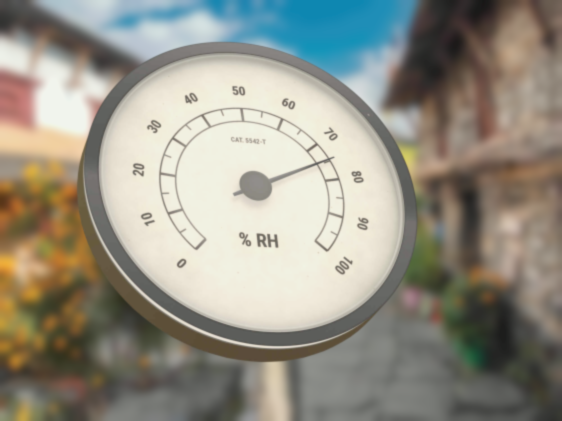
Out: {"value": 75, "unit": "%"}
